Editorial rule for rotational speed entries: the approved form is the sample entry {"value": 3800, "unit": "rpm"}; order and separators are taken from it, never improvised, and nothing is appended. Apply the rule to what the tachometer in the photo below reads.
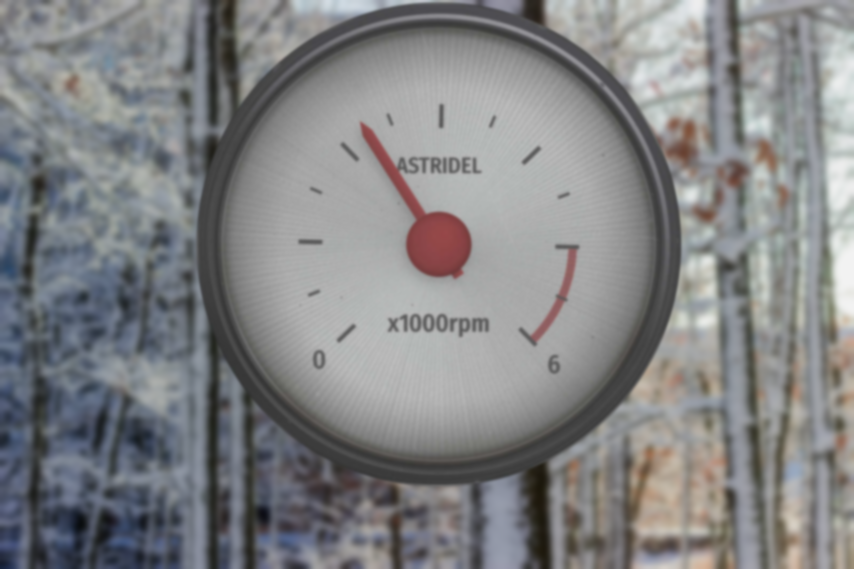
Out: {"value": 2250, "unit": "rpm"}
